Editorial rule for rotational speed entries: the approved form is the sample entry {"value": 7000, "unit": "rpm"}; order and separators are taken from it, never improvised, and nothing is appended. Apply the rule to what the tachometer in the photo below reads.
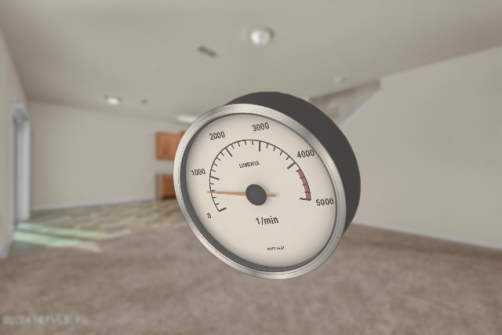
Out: {"value": 600, "unit": "rpm"}
